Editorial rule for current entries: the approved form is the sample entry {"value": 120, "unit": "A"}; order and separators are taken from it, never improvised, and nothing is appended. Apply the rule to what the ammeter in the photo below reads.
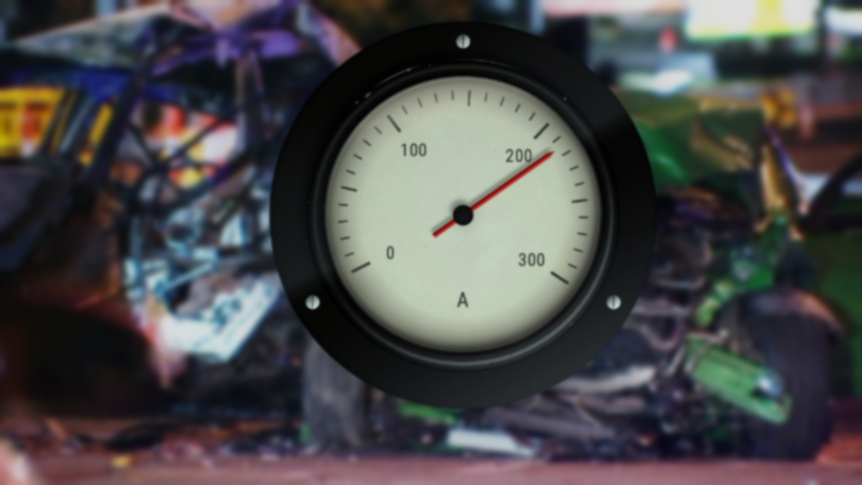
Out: {"value": 215, "unit": "A"}
